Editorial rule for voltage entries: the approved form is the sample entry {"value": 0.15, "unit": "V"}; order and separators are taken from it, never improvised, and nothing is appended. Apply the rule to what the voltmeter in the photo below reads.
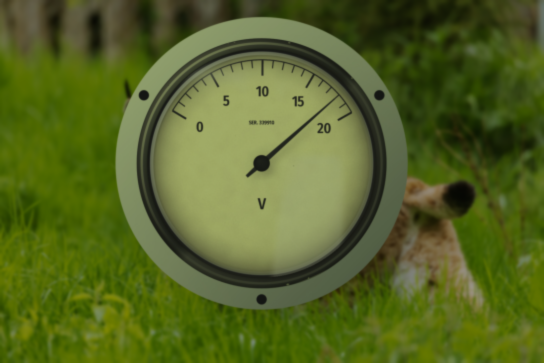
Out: {"value": 18, "unit": "V"}
